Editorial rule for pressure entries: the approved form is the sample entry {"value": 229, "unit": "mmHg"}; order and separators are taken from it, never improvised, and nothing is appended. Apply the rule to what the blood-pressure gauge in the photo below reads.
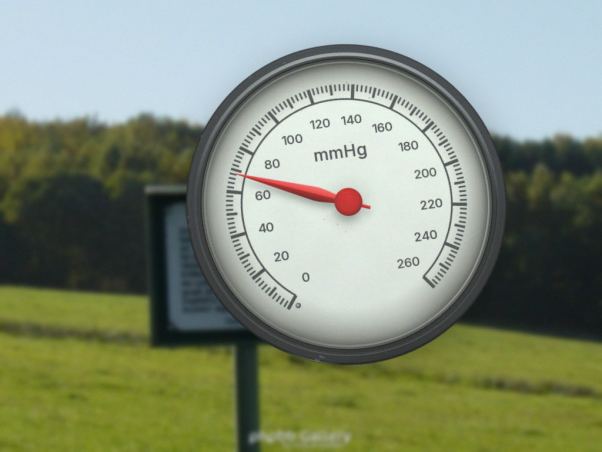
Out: {"value": 68, "unit": "mmHg"}
